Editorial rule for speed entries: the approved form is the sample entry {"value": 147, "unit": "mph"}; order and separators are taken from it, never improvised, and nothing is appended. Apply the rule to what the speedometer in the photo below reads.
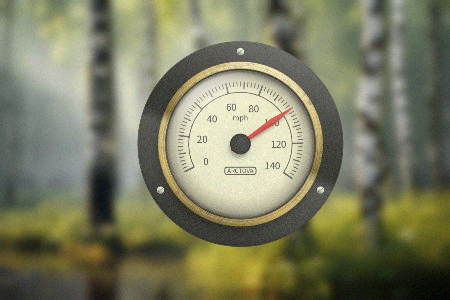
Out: {"value": 100, "unit": "mph"}
